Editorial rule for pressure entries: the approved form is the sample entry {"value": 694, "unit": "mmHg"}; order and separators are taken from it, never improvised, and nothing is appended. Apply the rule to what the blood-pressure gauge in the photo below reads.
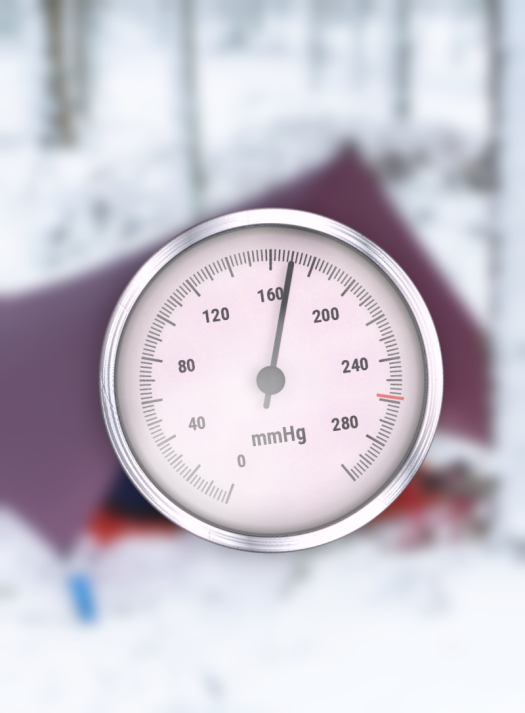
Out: {"value": 170, "unit": "mmHg"}
